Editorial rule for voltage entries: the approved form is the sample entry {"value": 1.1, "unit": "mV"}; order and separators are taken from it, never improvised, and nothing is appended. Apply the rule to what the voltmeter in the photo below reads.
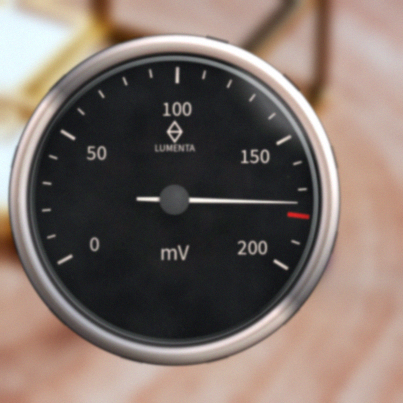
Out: {"value": 175, "unit": "mV"}
